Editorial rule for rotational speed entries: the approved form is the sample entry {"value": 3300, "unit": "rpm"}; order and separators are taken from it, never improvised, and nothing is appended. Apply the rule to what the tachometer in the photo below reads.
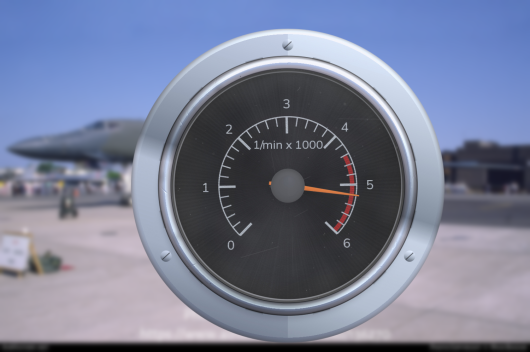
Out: {"value": 5200, "unit": "rpm"}
